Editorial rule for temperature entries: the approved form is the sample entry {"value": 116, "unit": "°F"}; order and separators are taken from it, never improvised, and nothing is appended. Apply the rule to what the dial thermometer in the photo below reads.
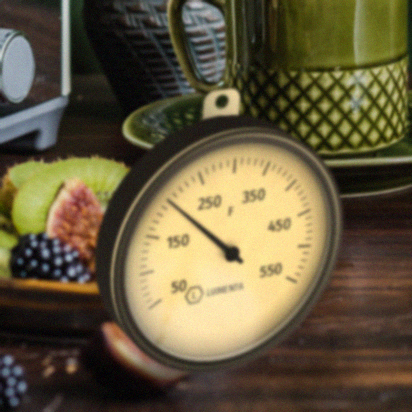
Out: {"value": 200, "unit": "°F"}
